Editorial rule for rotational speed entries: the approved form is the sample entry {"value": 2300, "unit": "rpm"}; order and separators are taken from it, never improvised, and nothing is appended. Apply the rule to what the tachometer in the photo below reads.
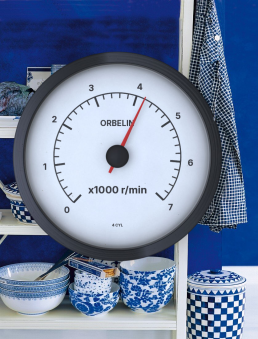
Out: {"value": 4200, "unit": "rpm"}
